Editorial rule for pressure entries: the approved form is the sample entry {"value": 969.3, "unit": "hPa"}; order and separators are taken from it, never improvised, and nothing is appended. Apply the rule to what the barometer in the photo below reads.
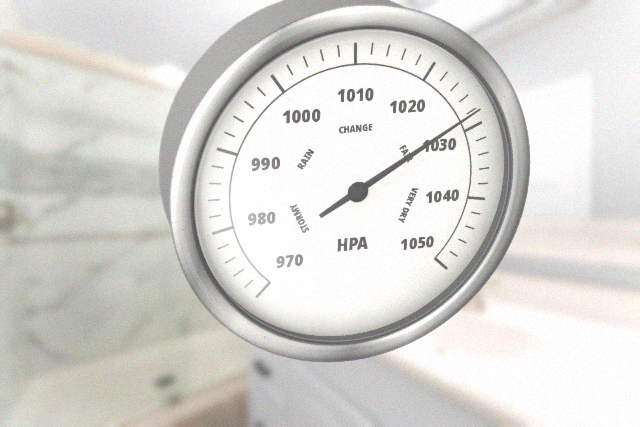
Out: {"value": 1028, "unit": "hPa"}
